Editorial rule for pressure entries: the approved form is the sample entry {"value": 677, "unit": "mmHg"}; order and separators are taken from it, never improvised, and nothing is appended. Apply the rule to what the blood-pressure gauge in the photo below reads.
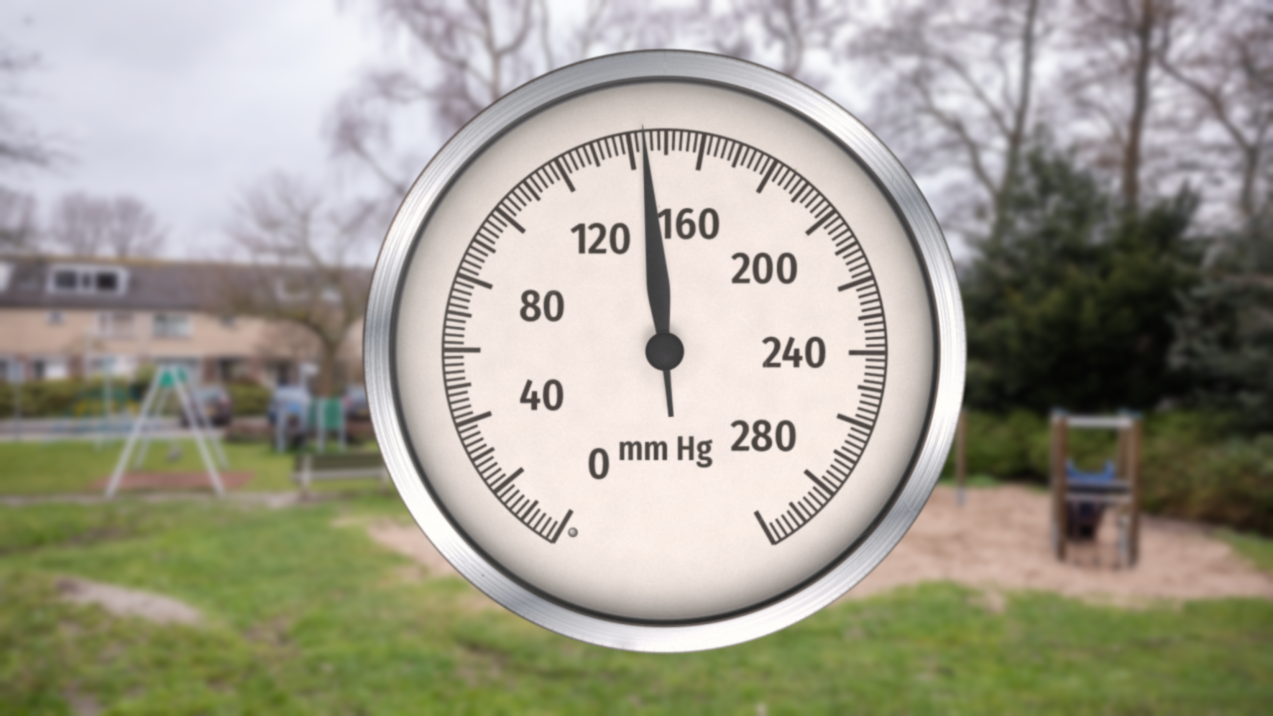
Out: {"value": 144, "unit": "mmHg"}
